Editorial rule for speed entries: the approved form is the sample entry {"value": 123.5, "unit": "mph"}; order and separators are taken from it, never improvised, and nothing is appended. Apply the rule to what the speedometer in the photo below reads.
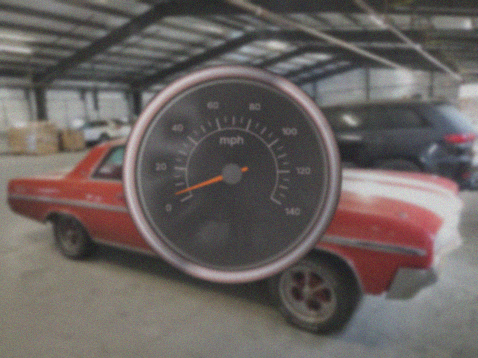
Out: {"value": 5, "unit": "mph"}
